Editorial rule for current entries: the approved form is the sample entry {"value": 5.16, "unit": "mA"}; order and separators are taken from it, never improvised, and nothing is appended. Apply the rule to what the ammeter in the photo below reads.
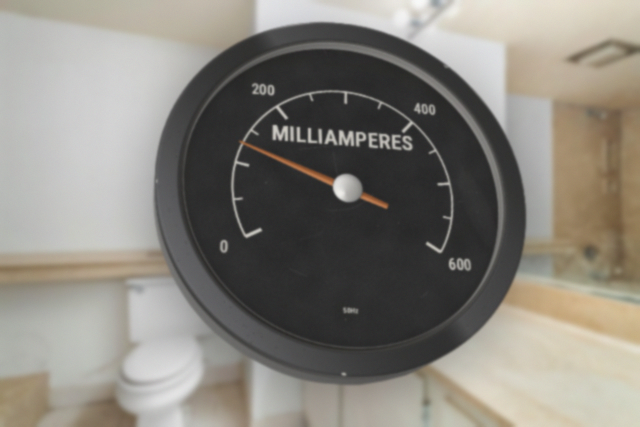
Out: {"value": 125, "unit": "mA"}
